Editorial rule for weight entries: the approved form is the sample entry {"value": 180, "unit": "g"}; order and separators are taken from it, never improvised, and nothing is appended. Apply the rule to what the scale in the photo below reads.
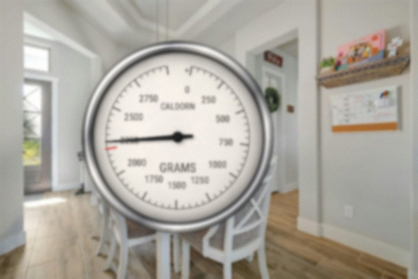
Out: {"value": 2250, "unit": "g"}
